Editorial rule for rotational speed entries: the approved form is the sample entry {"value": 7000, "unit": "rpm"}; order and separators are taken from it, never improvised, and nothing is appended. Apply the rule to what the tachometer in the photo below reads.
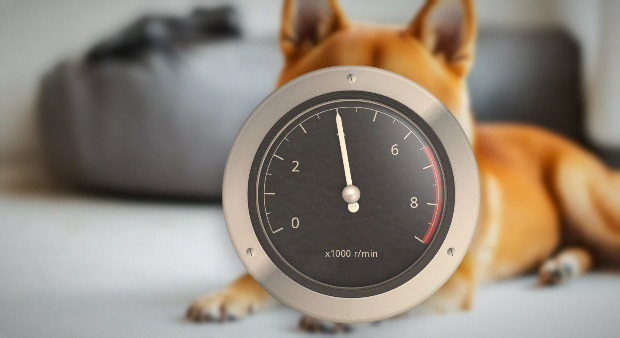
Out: {"value": 4000, "unit": "rpm"}
